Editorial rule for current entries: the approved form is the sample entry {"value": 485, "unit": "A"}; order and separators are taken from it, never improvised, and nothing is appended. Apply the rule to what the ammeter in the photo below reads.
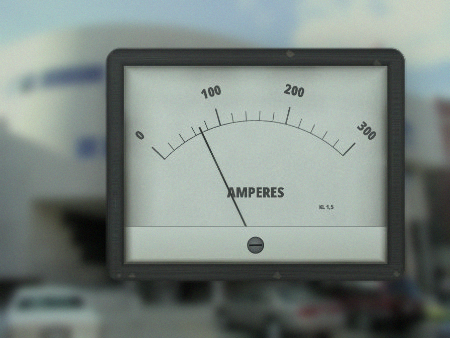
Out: {"value": 70, "unit": "A"}
